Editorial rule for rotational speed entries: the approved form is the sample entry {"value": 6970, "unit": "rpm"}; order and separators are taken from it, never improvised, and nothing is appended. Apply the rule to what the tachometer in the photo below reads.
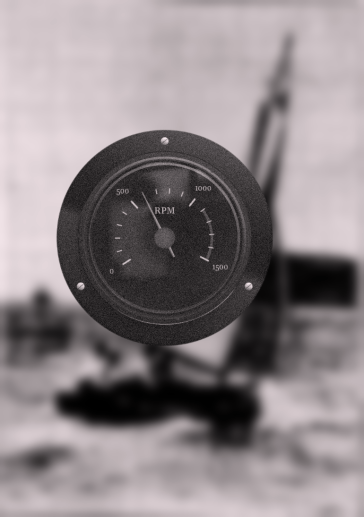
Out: {"value": 600, "unit": "rpm"}
